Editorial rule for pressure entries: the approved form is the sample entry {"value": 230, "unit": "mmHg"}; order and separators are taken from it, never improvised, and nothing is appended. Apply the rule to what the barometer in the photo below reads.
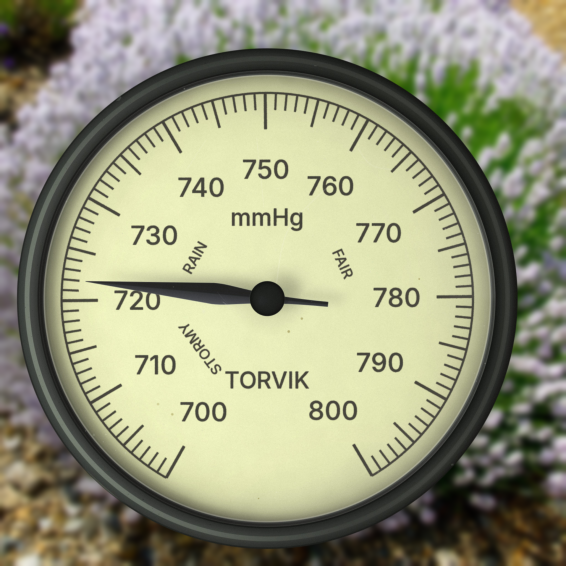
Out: {"value": 722, "unit": "mmHg"}
